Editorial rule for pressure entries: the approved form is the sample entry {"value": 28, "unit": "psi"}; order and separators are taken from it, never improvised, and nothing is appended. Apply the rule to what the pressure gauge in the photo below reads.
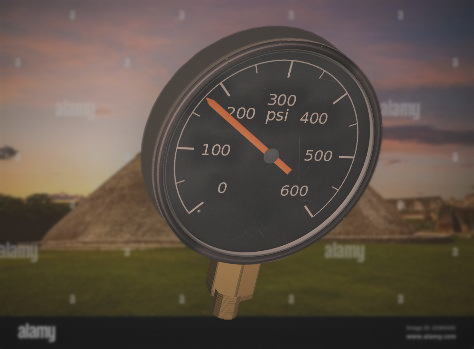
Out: {"value": 175, "unit": "psi"}
